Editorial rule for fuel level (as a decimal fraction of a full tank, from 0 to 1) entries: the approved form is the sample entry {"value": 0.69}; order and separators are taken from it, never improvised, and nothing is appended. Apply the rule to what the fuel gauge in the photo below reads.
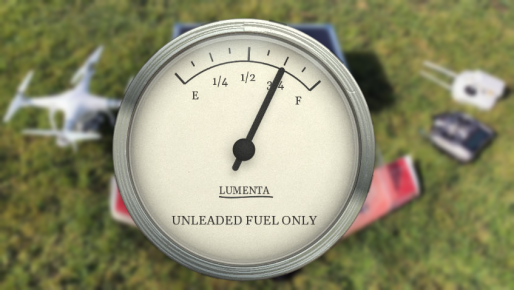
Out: {"value": 0.75}
